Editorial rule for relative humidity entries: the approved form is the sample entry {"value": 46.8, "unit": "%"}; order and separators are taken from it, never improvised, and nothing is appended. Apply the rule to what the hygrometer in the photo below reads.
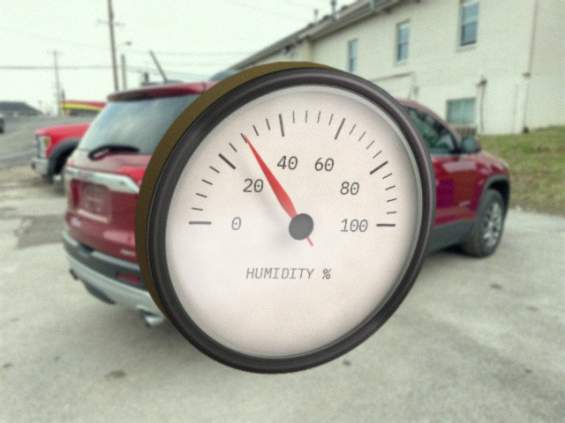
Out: {"value": 28, "unit": "%"}
